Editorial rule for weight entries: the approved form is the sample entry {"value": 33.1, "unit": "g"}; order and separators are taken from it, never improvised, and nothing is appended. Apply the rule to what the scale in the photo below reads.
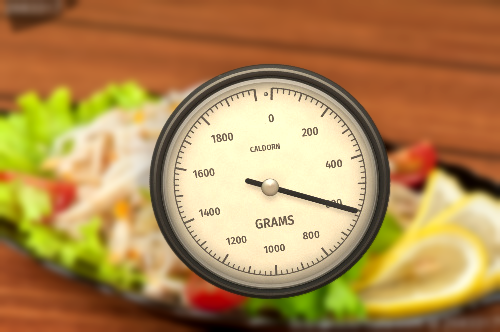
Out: {"value": 600, "unit": "g"}
